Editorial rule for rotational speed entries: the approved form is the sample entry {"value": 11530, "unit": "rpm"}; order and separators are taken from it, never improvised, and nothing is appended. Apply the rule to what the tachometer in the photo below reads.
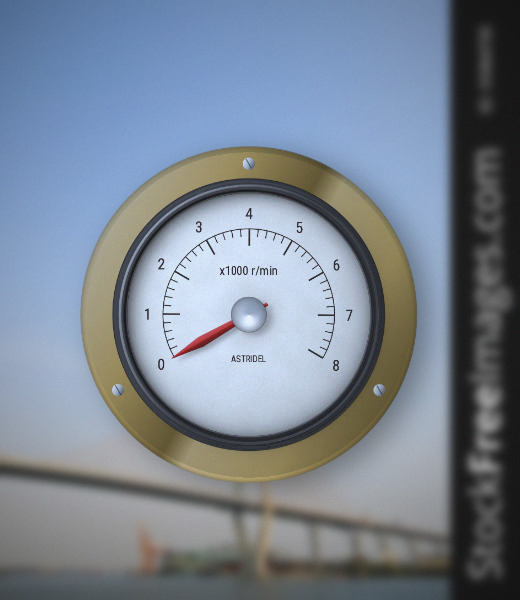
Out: {"value": 0, "unit": "rpm"}
